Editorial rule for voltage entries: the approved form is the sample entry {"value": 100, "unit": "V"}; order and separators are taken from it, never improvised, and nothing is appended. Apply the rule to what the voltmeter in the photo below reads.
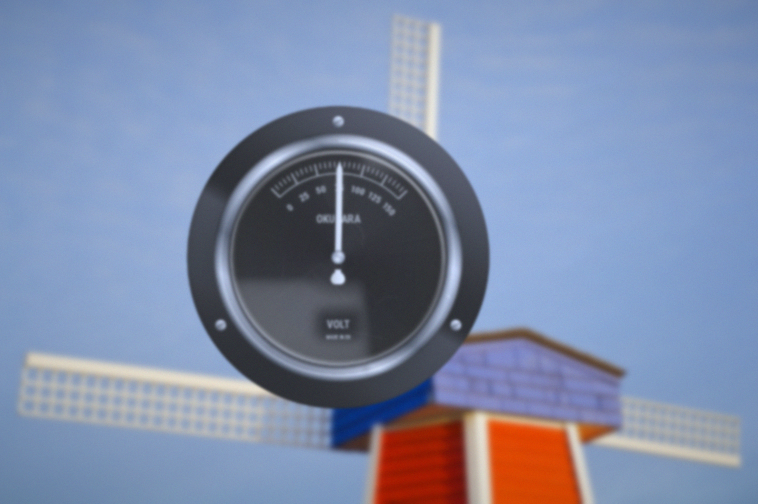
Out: {"value": 75, "unit": "V"}
